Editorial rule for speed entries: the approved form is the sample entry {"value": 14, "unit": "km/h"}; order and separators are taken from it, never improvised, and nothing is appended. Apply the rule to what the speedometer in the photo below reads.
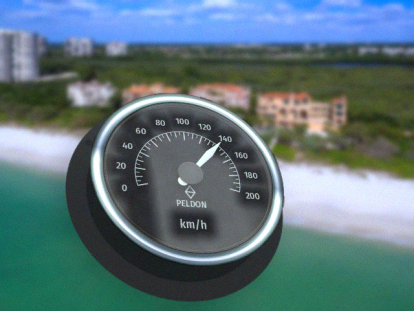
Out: {"value": 140, "unit": "km/h"}
